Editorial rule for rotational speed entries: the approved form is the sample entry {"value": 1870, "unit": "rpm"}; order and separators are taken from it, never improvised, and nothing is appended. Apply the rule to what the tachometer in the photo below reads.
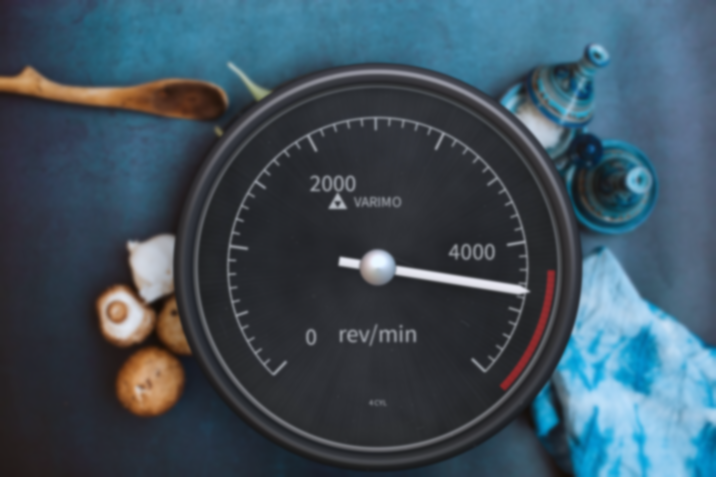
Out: {"value": 4350, "unit": "rpm"}
